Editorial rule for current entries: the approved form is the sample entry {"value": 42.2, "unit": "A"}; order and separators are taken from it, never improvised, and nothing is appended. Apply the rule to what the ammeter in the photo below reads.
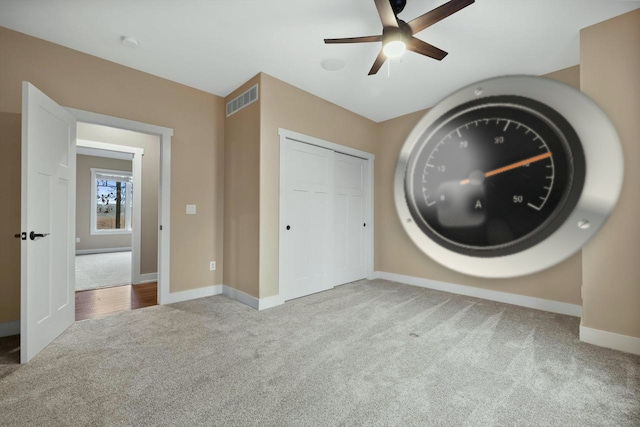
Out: {"value": 40, "unit": "A"}
